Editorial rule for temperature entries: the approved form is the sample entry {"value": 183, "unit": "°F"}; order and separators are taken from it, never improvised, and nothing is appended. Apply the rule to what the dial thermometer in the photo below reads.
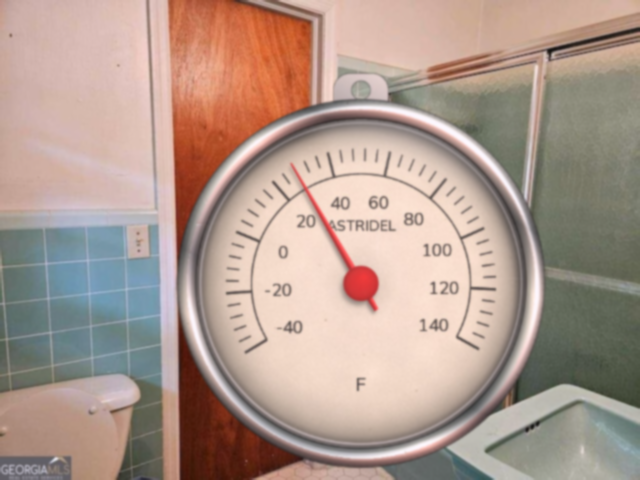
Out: {"value": 28, "unit": "°F"}
